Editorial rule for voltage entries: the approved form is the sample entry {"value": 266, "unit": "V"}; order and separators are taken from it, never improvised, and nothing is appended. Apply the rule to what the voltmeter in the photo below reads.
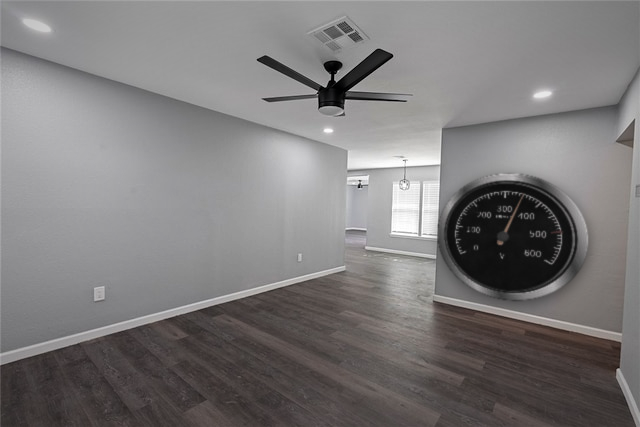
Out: {"value": 350, "unit": "V"}
